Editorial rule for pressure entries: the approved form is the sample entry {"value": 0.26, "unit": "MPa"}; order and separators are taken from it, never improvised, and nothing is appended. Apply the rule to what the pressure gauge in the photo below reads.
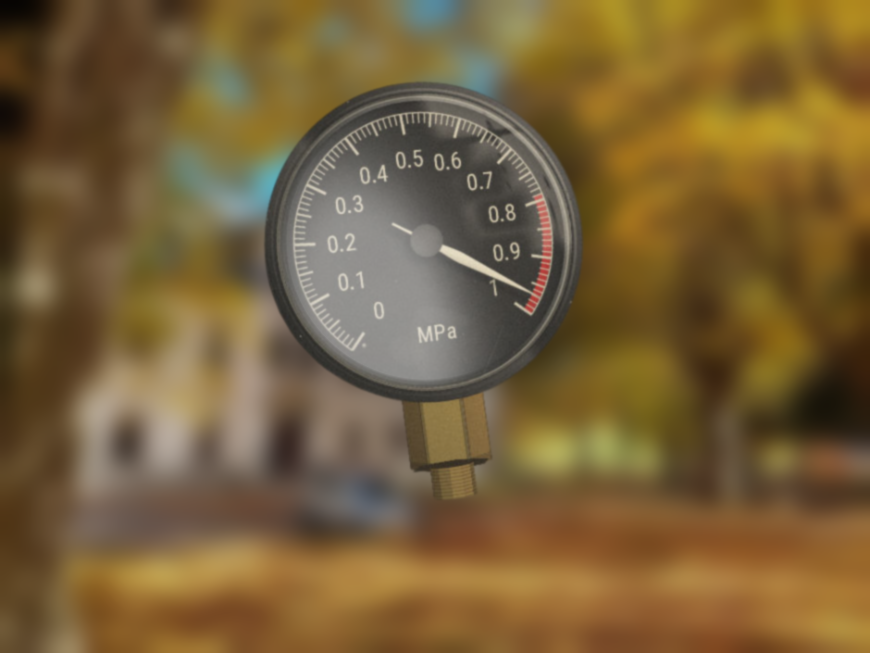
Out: {"value": 0.97, "unit": "MPa"}
